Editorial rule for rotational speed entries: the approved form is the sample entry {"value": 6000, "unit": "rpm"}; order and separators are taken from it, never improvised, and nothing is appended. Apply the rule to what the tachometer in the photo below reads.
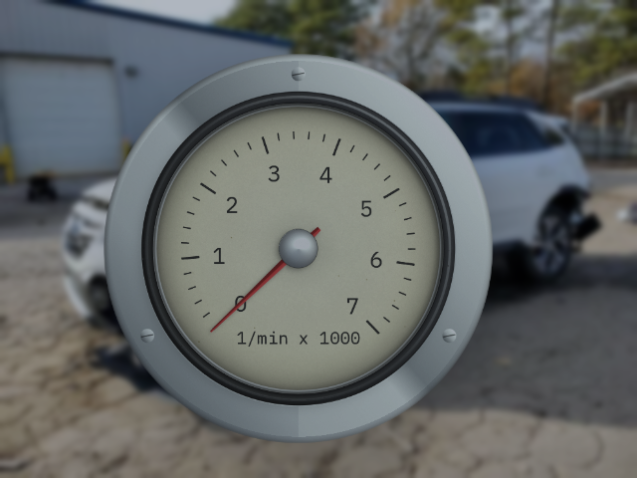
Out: {"value": 0, "unit": "rpm"}
